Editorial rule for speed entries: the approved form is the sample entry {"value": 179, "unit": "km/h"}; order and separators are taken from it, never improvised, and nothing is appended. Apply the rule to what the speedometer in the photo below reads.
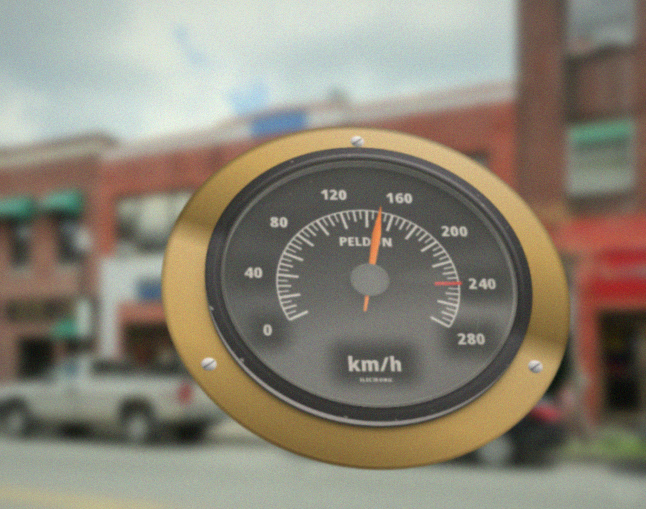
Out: {"value": 150, "unit": "km/h"}
